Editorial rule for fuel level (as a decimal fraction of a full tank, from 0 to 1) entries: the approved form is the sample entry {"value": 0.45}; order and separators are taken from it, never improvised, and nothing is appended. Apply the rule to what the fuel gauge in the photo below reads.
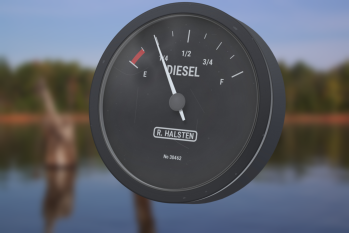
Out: {"value": 0.25}
